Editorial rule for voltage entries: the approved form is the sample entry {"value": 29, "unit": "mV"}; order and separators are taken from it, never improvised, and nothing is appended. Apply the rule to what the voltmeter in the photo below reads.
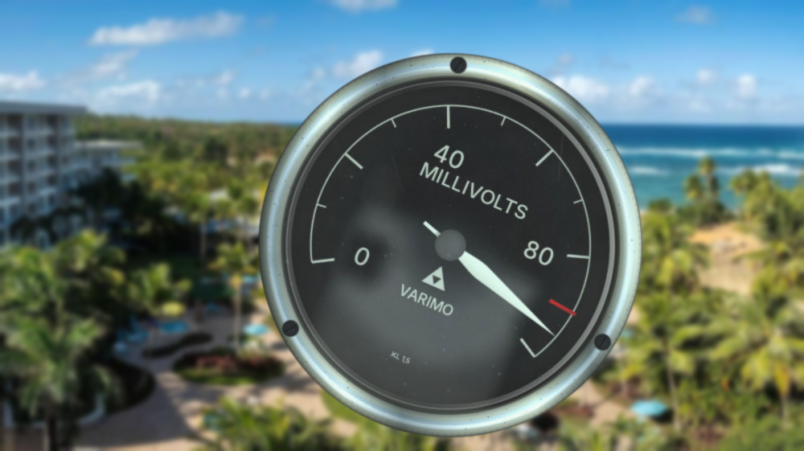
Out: {"value": 95, "unit": "mV"}
